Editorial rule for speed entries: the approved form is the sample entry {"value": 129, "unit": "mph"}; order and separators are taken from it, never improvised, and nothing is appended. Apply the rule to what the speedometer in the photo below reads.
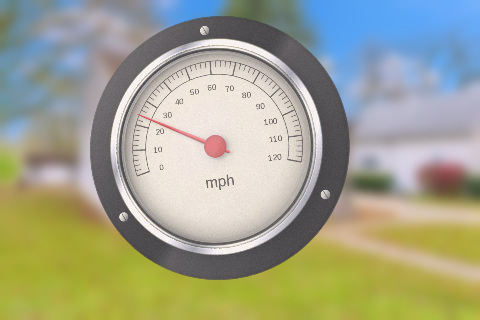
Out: {"value": 24, "unit": "mph"}
